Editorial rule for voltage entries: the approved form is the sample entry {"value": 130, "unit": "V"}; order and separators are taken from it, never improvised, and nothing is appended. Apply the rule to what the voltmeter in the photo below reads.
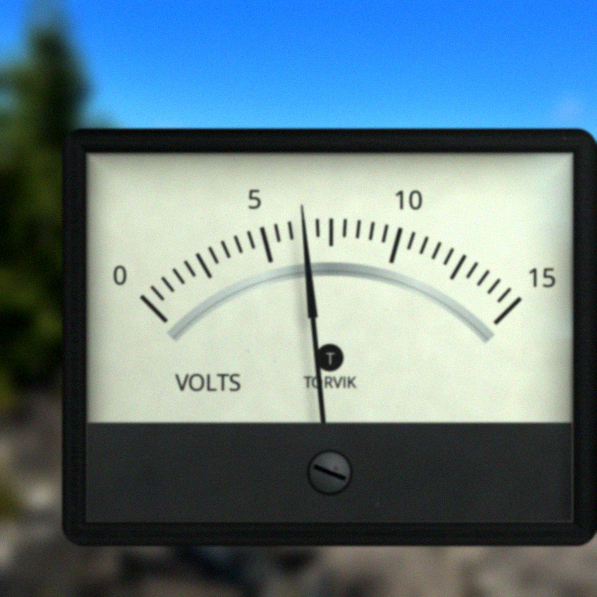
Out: {"value": 6.5, "unit": "V"}
